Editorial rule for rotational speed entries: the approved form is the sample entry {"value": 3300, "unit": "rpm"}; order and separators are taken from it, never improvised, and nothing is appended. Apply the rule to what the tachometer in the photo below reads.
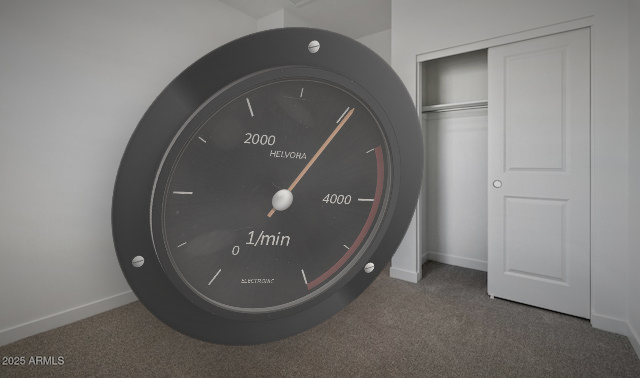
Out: {"value": 3000, "unit": "rpm"}
